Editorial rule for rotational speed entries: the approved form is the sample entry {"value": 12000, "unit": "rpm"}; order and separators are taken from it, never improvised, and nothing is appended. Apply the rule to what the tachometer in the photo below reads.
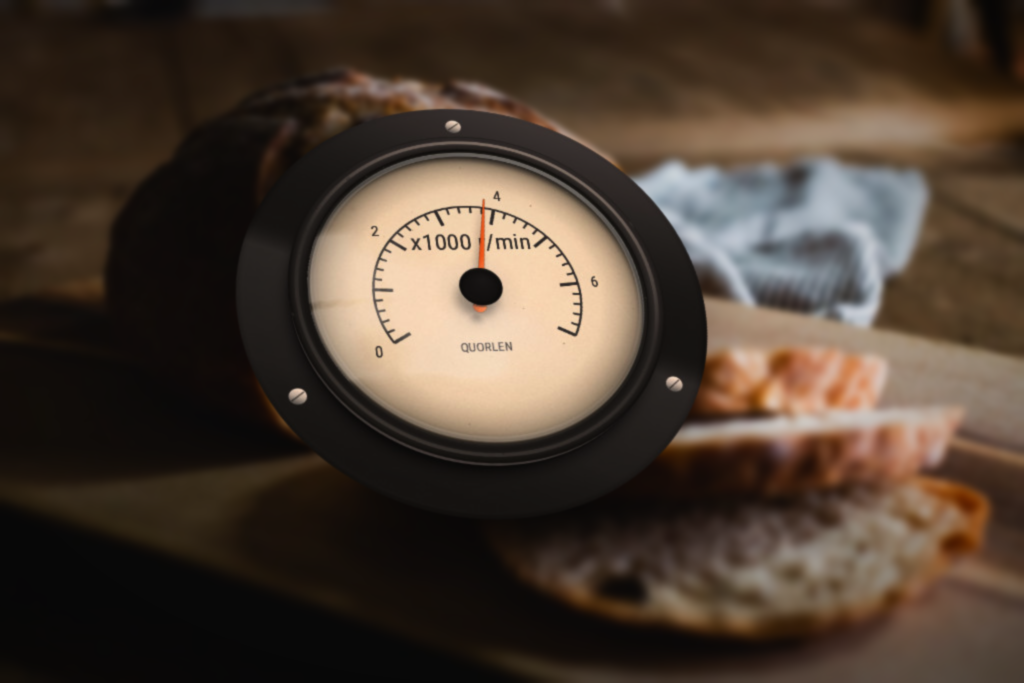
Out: {"value": 3800, "unit": "rpm"}
